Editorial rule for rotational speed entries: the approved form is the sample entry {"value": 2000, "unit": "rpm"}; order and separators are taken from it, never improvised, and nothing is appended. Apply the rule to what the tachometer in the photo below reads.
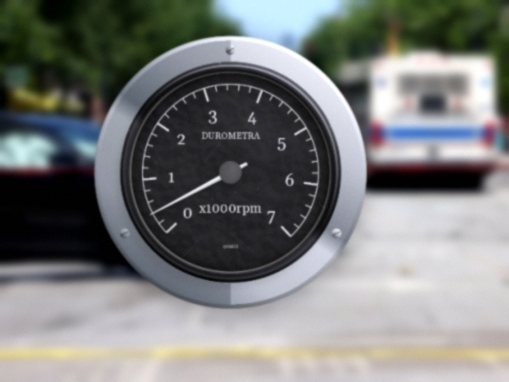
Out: {"value": 400, "unit": "rpm"}
